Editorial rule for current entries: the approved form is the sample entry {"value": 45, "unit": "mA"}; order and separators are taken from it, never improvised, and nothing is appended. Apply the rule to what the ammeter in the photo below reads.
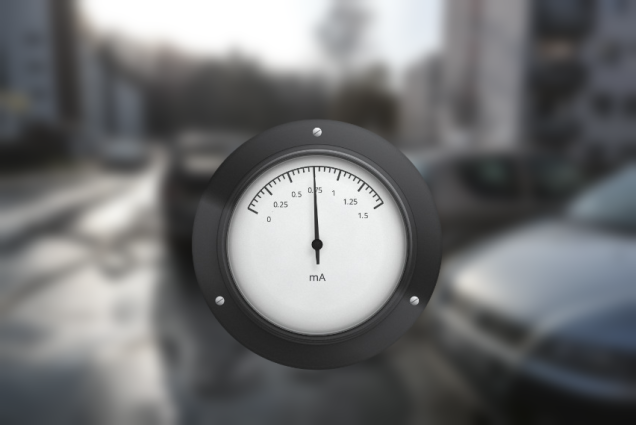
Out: {"value": 0.75, "unit": "mA"}
